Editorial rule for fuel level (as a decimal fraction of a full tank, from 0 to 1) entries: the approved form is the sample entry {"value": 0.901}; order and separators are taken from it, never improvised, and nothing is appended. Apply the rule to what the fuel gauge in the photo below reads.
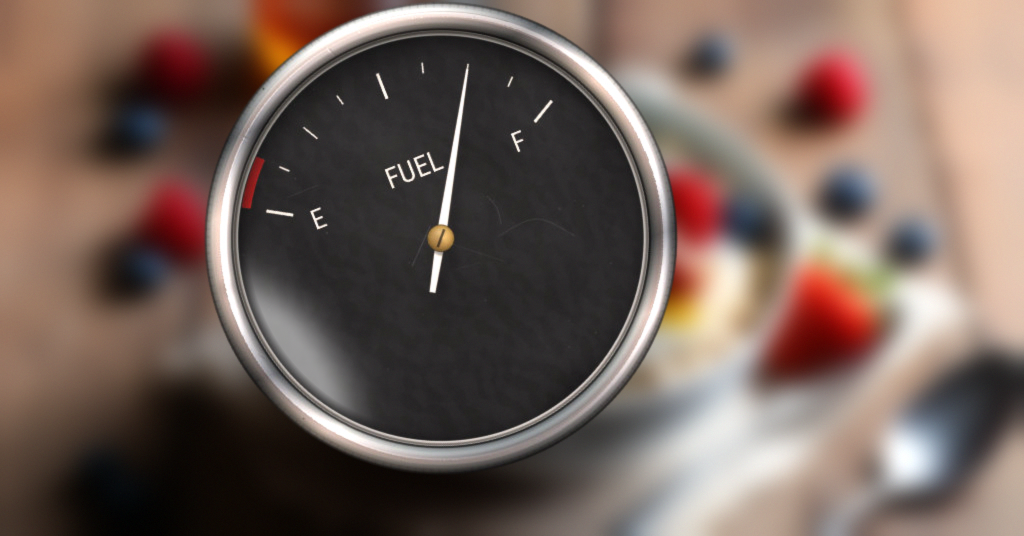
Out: {"value": 0.75}
